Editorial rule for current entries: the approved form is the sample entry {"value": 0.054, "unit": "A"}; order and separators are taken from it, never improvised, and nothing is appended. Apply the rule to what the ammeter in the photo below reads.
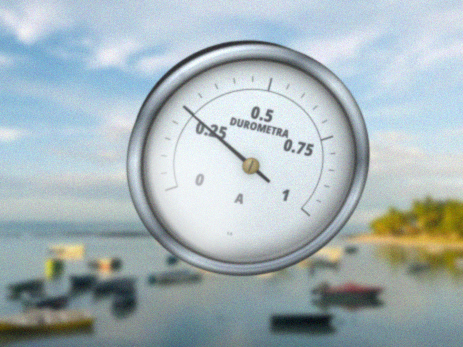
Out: {"value": 0.25, "unit": "A"}
